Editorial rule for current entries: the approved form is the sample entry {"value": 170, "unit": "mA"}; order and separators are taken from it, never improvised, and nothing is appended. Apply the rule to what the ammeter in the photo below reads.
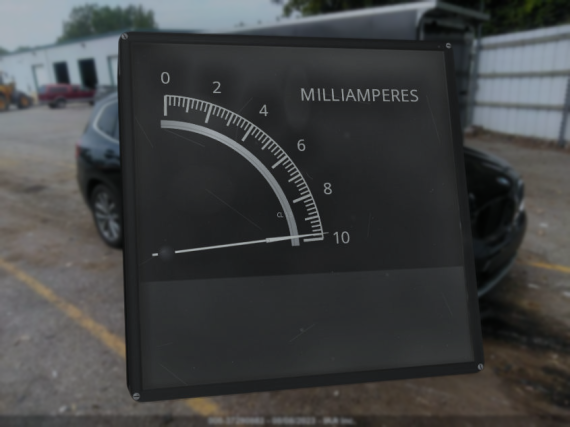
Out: {"value": 9.8, "unit": "mA"}
